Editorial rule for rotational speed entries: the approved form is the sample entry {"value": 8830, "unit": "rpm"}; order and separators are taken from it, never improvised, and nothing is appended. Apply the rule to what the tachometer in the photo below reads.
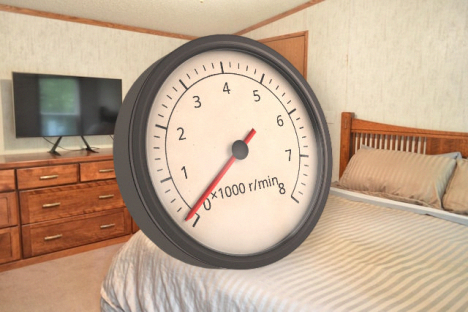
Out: {"value": 200, "unit": "rpm"}
